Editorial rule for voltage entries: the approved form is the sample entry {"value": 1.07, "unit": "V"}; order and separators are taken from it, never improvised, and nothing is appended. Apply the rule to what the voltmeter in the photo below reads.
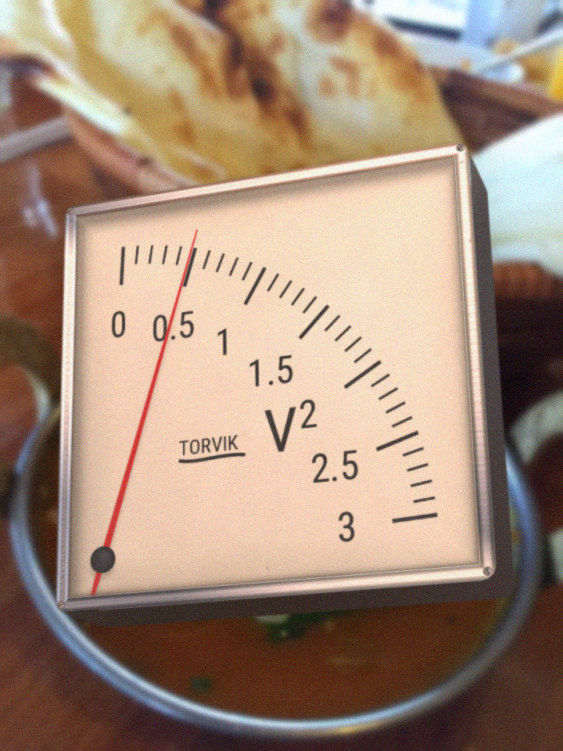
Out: {"value": 0.5, "unit": "V"}
